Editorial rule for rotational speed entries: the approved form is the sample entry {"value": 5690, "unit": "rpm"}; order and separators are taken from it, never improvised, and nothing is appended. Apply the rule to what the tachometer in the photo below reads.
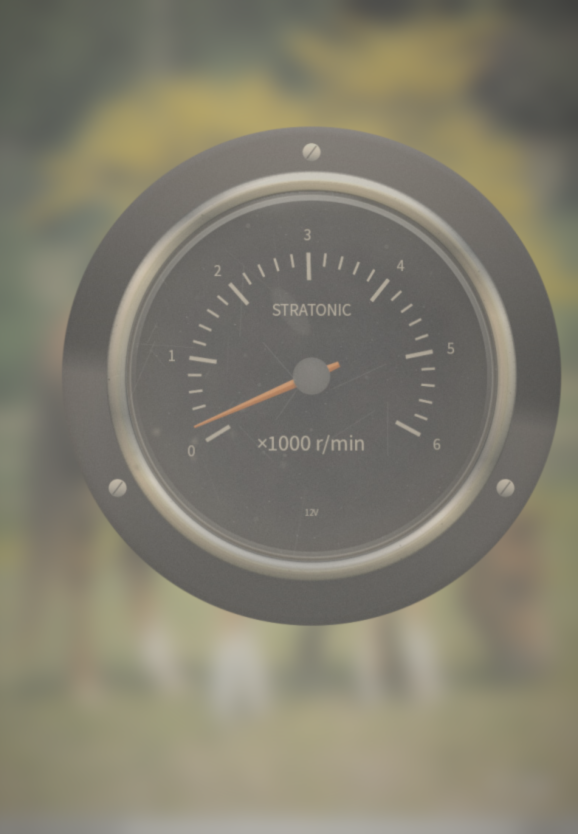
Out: {"value": 200, "unit": "rpm"}
